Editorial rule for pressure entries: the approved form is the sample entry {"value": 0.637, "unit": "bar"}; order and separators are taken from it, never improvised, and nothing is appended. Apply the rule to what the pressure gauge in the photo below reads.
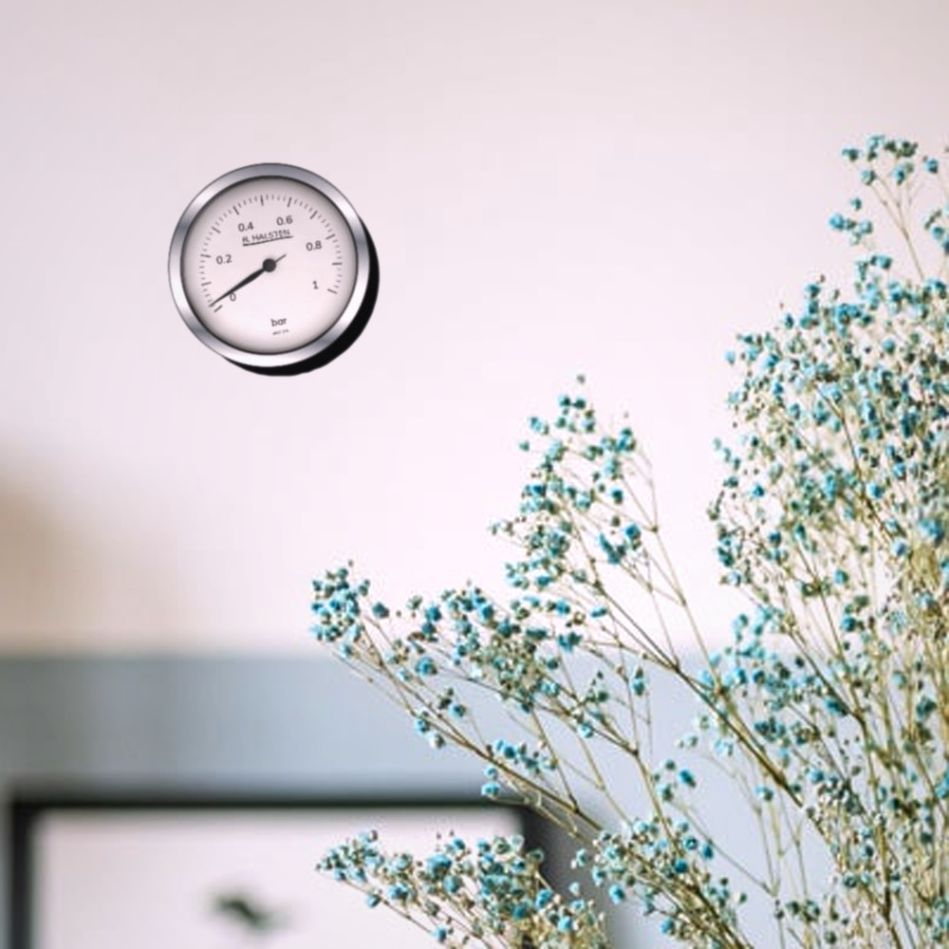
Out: {"value": 0.02, "unit": "bar"}
